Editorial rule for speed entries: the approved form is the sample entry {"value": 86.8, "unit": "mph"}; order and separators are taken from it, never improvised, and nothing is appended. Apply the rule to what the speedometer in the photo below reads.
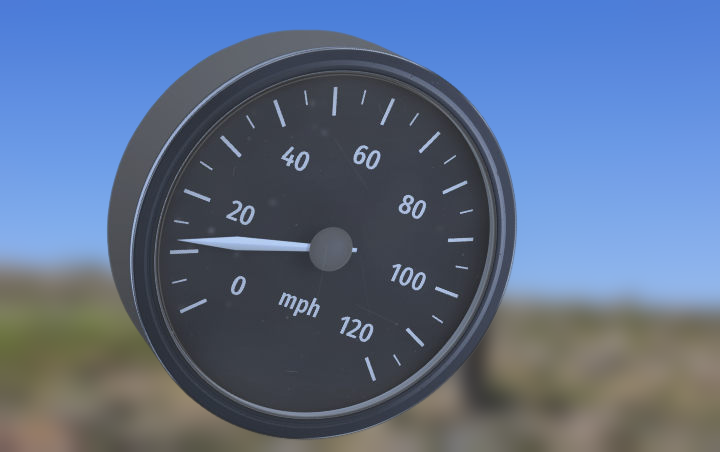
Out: {"value": 12.5, "unit": "mph"}
